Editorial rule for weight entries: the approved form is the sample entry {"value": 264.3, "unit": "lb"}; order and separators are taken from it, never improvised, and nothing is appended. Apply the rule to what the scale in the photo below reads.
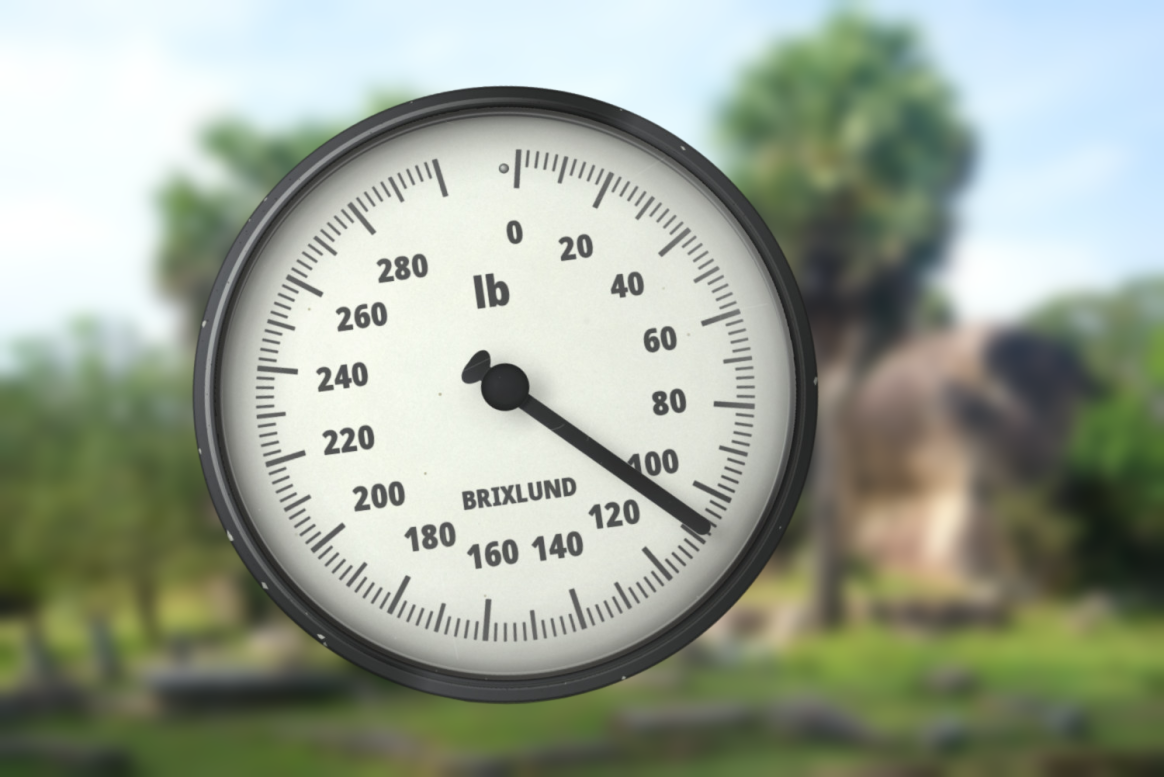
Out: {"value": 108, "unit": "lb"}
